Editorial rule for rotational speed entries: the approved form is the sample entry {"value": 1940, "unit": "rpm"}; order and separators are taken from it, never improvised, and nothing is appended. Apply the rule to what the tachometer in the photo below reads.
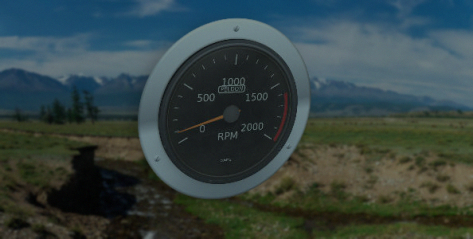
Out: {"value": 100, "unit": "rpm"}
